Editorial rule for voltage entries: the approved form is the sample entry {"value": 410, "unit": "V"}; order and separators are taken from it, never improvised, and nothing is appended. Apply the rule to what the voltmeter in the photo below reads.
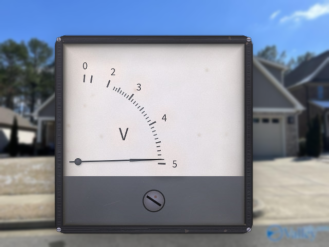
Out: {"value": 4.9, "unit": "V"}
